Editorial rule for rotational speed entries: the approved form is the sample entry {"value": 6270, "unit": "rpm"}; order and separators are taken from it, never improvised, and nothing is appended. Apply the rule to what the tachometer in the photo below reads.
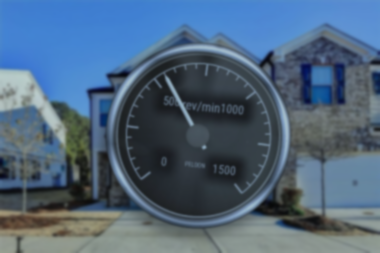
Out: {"value": 550, "unit": "rpm"}
